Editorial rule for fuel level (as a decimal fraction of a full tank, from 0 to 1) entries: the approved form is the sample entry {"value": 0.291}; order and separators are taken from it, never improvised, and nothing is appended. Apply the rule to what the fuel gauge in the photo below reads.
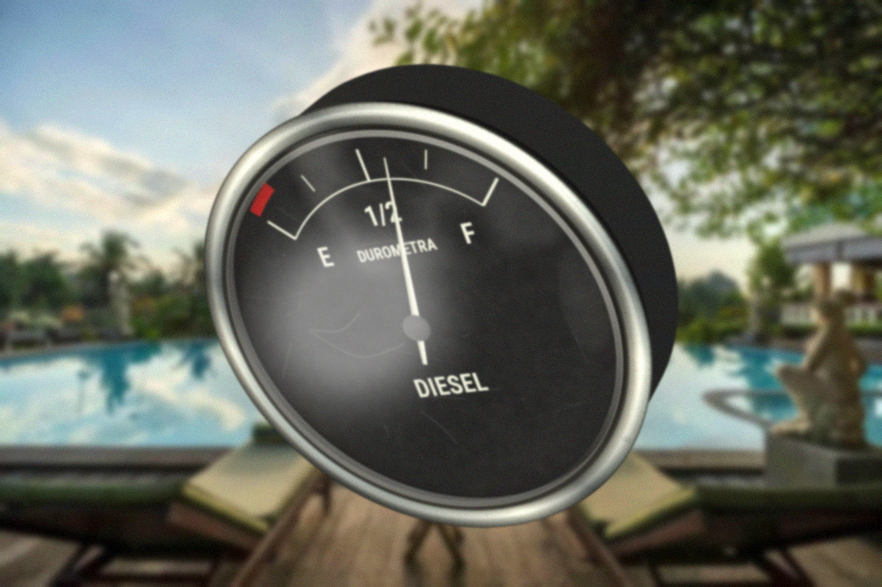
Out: {"value": 0.625}
